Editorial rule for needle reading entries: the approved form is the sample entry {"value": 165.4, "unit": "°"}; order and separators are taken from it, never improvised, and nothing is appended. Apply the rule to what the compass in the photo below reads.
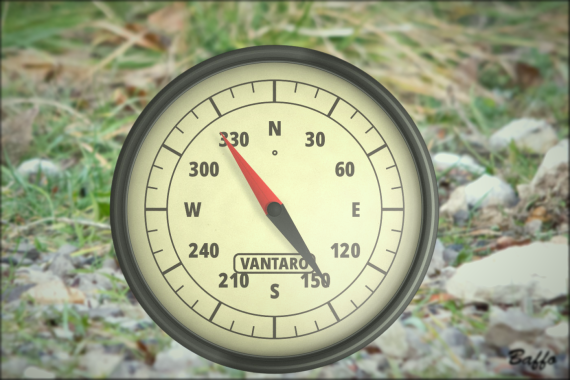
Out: {"value": 325, "unit": "°"}
